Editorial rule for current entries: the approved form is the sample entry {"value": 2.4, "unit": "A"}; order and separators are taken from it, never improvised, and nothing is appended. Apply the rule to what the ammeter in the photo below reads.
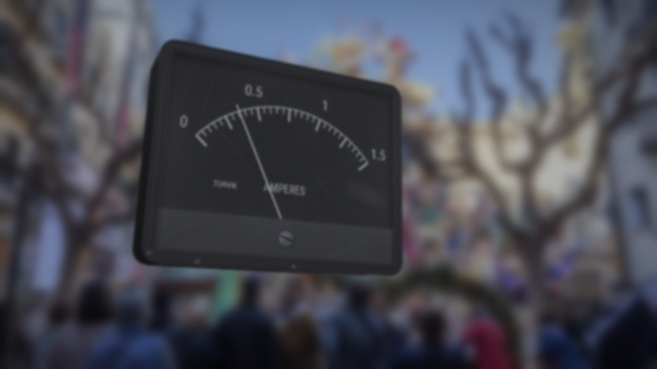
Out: {"value": 0.35, "unit": "A"}
